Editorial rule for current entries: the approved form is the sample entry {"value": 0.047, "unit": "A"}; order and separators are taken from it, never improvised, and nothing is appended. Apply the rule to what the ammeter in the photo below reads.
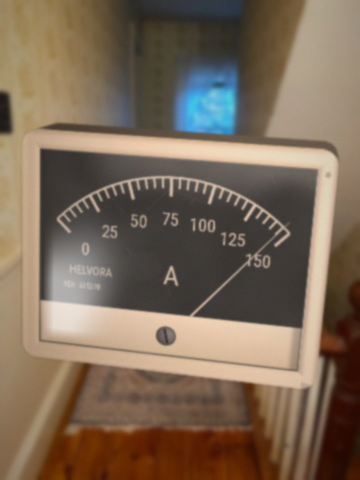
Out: {"value": 145, "unit": "A"}
